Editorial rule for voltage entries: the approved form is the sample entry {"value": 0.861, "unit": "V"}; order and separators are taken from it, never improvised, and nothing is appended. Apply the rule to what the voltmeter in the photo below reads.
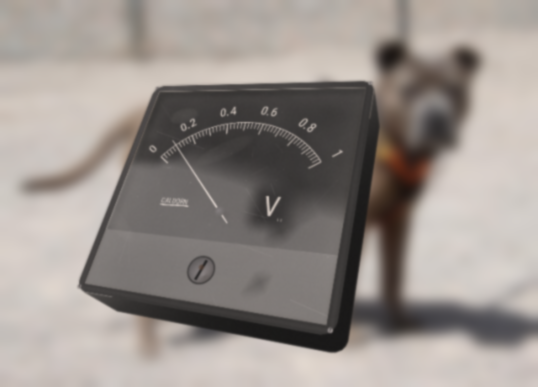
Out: {"value": 0.1, "unit": "V"}
